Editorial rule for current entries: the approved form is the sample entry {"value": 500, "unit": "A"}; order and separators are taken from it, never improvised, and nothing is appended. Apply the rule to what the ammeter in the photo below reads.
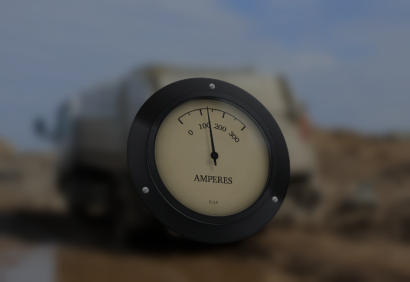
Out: {"value": 125, "unit": "A"}
